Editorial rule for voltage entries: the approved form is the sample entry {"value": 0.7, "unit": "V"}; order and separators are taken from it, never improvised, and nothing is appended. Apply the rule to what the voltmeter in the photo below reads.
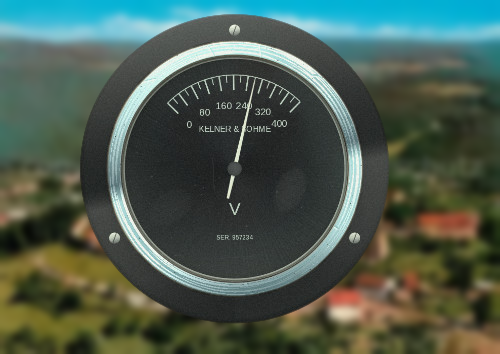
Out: {"value": 260, "unit": "V"}
